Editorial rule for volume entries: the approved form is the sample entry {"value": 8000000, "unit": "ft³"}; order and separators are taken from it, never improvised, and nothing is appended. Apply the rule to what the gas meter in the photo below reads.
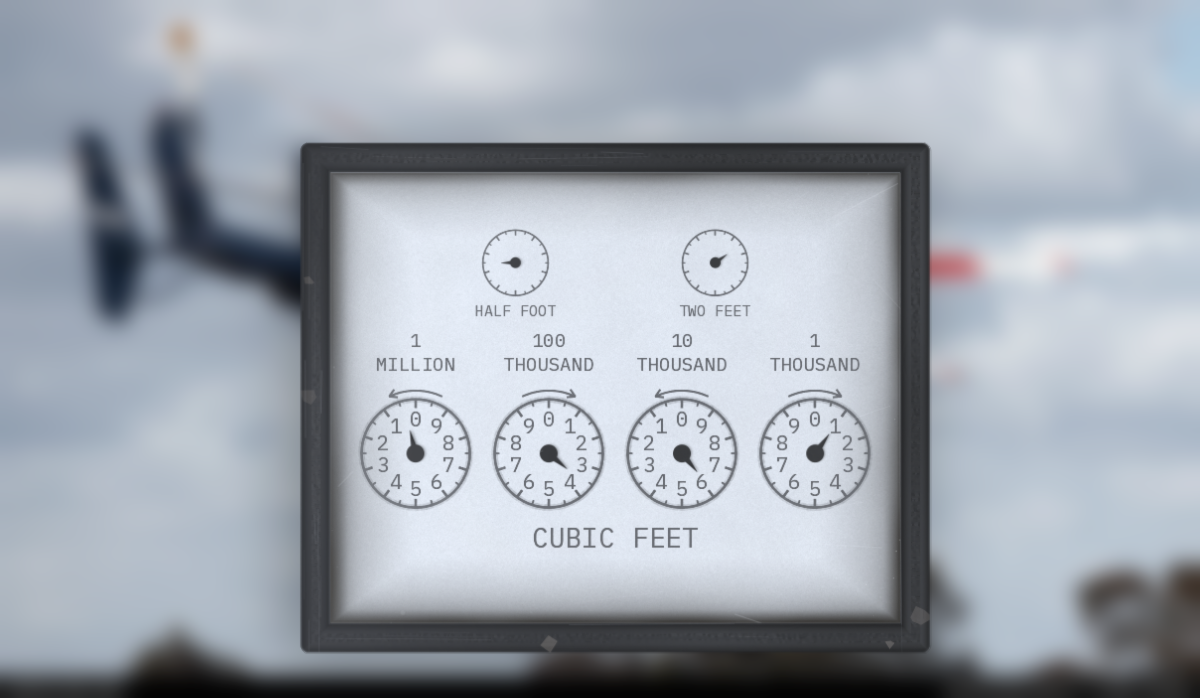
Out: {"value": 36100, "unit": "ft³"}
